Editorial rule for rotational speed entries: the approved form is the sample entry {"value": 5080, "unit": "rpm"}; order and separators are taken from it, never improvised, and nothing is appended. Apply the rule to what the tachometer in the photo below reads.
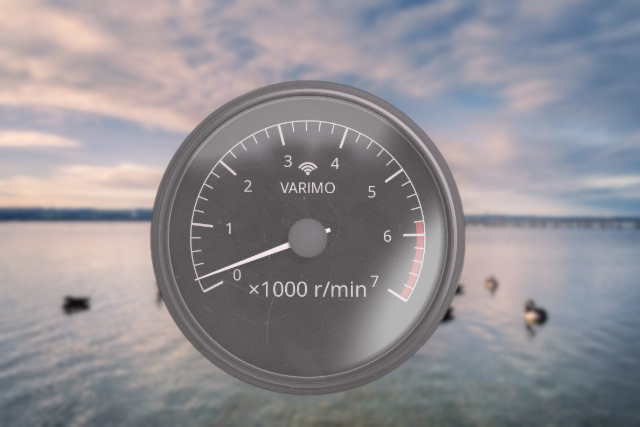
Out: {"value": 200, "unit": "rpm"}
